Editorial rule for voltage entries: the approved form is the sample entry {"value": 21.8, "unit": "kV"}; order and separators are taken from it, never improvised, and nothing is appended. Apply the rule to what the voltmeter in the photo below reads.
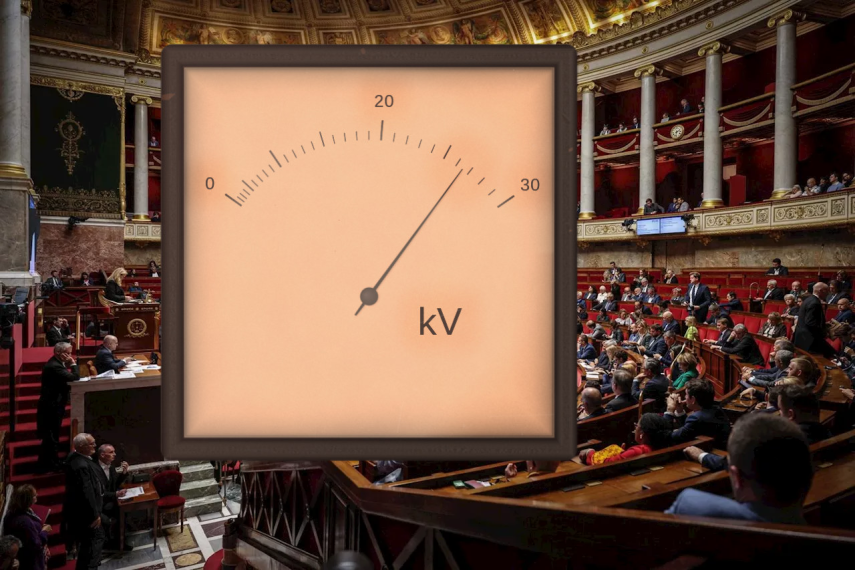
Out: {"value": 26.5, "unit": "kV"}
